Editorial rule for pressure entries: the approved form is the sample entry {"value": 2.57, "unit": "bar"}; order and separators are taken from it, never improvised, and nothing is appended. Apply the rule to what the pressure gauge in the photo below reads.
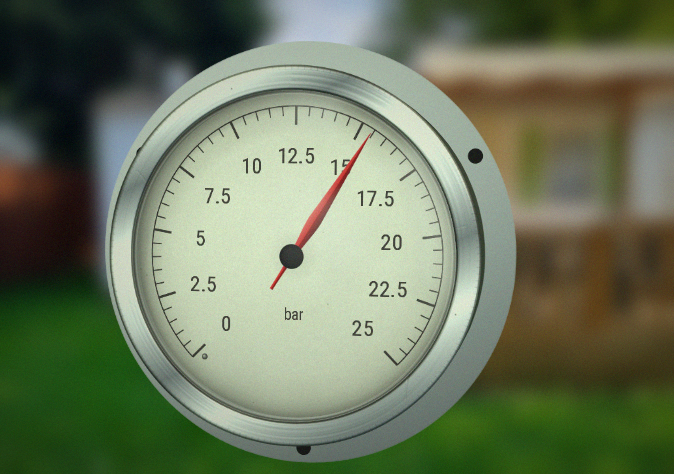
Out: {"value": 15.5, "unit": "bar"}
